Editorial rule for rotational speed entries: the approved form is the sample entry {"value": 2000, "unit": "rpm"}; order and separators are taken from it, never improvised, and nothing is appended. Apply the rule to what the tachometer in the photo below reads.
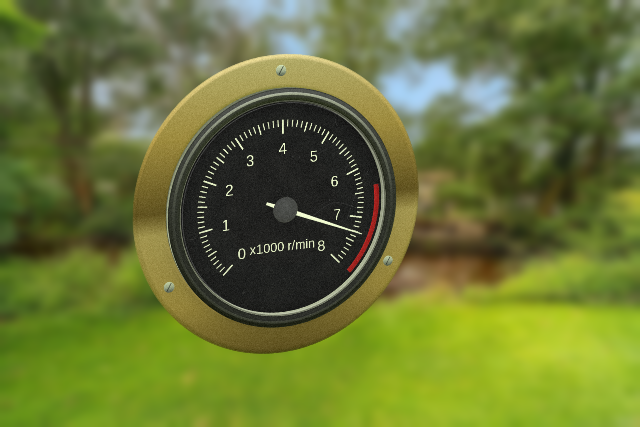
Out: {"value": 7300, "unit": "rpm"}
